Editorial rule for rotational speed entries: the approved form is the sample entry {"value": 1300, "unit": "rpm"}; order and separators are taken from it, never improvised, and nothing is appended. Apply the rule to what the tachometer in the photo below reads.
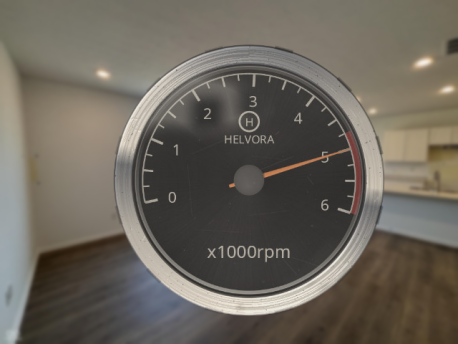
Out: {"value": 5000, "unit": "rpm"}
